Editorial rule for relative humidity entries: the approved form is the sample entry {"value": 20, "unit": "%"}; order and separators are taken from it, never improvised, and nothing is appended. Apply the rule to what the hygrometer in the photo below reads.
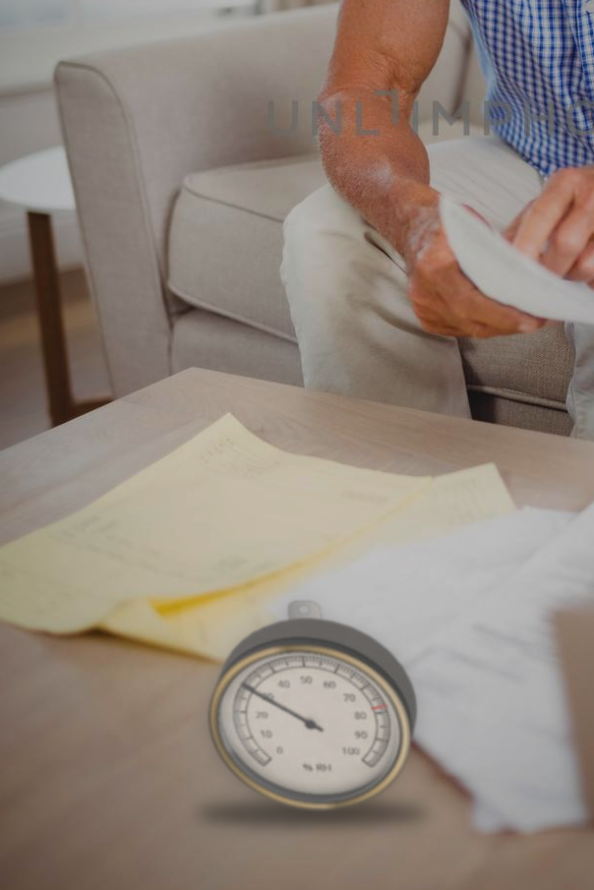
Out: {"value": 30, "unit": "%"}
